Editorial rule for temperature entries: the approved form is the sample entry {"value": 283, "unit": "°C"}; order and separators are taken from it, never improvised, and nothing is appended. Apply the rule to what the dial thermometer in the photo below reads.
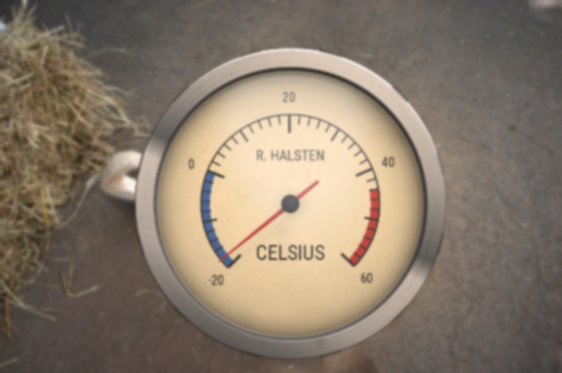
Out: {"value": -18, "unit": "°C"}
